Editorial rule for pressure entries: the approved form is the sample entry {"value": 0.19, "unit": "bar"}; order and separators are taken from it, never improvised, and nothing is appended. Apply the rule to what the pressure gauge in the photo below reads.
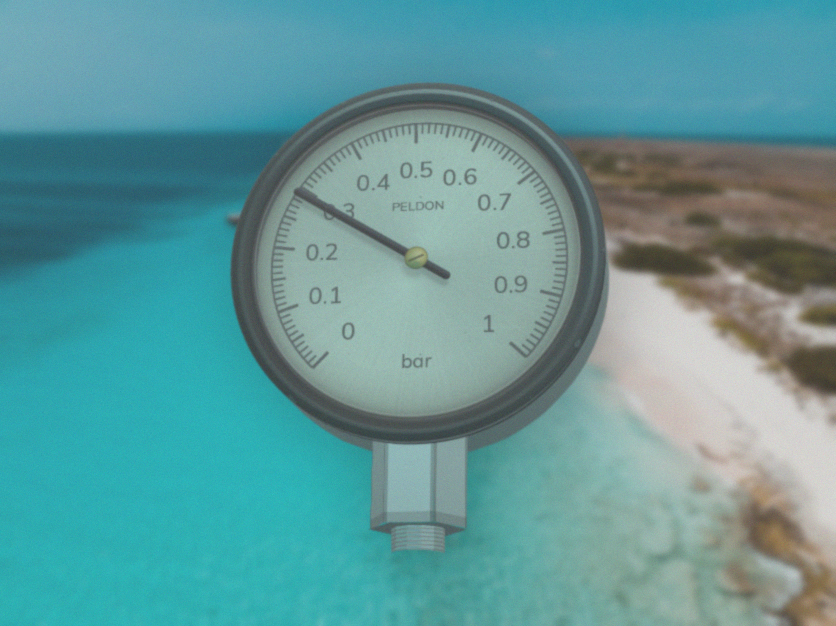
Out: {"value": 0.29, "unit": "bar"}
